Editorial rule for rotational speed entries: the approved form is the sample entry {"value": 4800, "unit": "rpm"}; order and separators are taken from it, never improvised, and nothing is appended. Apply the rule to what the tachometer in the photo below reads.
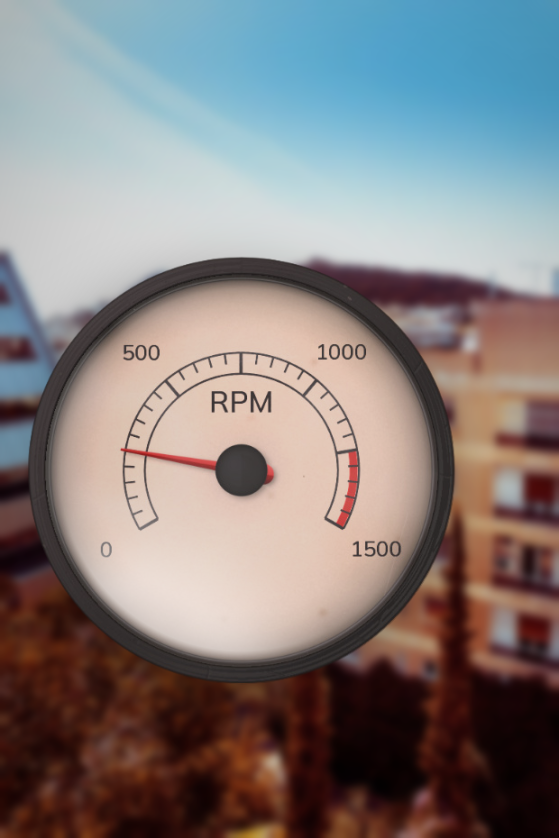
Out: {"value": 250, "unit": "rpm"}
